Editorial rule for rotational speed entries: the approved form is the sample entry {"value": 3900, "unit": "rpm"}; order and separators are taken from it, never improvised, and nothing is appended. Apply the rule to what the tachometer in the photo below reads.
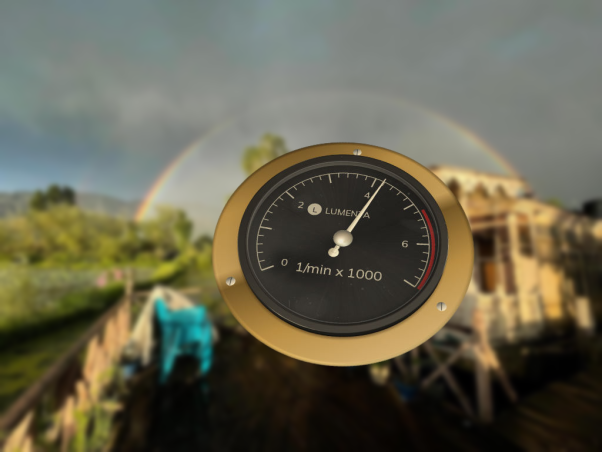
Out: {"value": 4200, "unit": "rpm"}
